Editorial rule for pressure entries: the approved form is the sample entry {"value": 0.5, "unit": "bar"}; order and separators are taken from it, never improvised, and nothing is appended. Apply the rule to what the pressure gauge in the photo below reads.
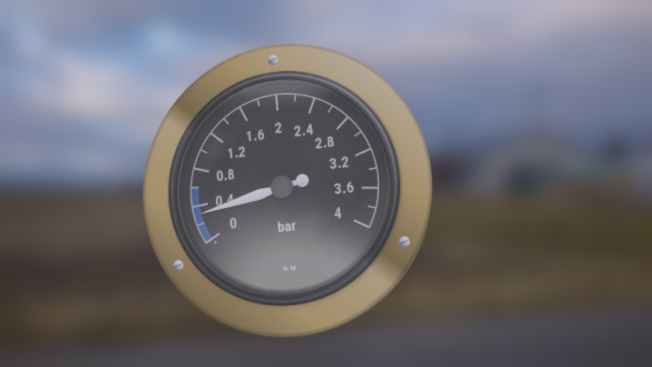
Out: {"value": 0.3, "unit": "bar"}
